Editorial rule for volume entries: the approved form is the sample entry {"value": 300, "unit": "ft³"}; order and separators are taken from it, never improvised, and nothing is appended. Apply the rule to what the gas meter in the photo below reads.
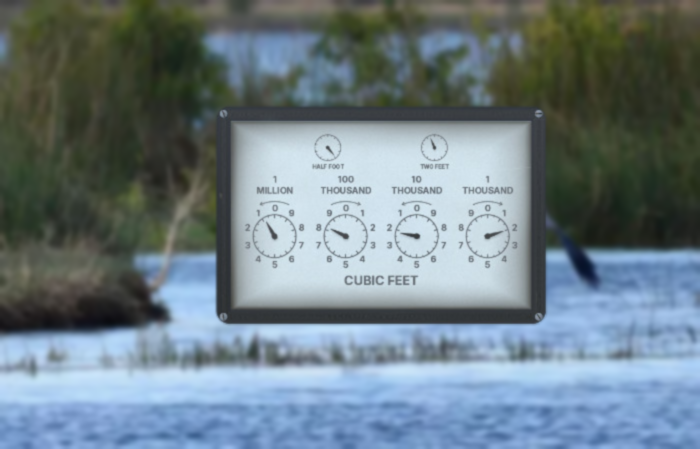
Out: {"value": 82200, "unit": "ft³"}
